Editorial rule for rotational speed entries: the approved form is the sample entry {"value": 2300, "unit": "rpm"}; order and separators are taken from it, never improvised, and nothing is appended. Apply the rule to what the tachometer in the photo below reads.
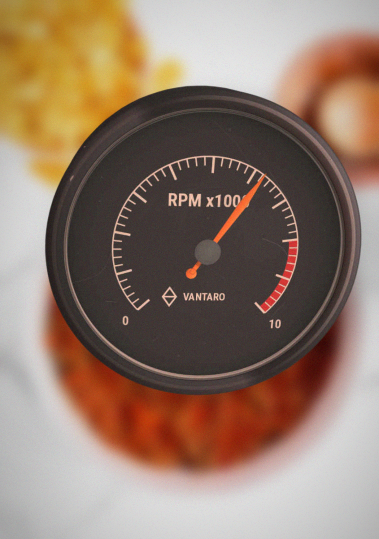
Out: {"value": 6200, "unit": "rpm"}
